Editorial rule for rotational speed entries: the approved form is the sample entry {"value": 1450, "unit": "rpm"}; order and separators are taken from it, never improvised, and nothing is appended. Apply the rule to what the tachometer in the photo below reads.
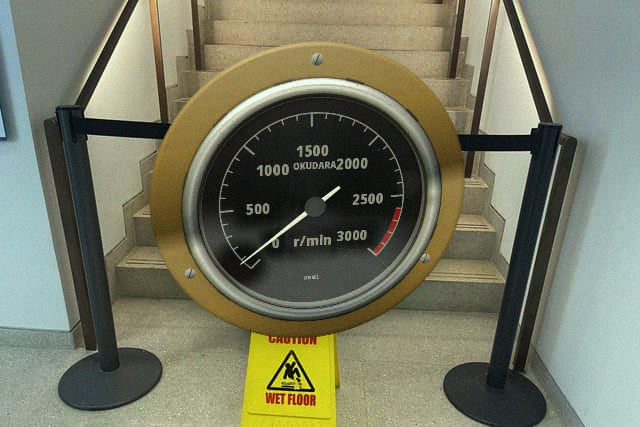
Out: {"value": 100, "unit": "rpm"}
